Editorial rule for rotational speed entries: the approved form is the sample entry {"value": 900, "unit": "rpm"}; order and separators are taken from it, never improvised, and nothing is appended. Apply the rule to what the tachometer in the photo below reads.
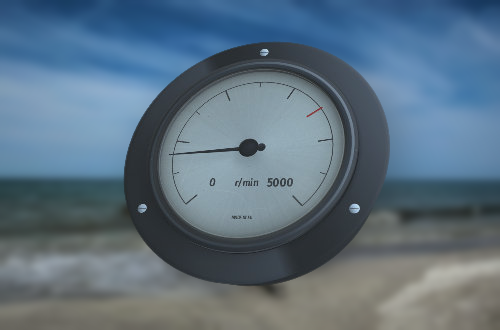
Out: {"value": 750, "unit": "rpm"}
